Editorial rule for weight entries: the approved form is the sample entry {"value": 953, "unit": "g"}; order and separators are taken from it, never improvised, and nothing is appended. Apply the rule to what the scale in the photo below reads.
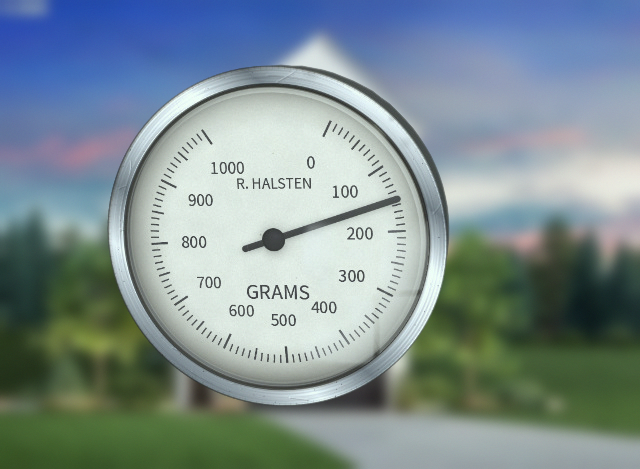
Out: {"value": 150, "unit": "g"}
